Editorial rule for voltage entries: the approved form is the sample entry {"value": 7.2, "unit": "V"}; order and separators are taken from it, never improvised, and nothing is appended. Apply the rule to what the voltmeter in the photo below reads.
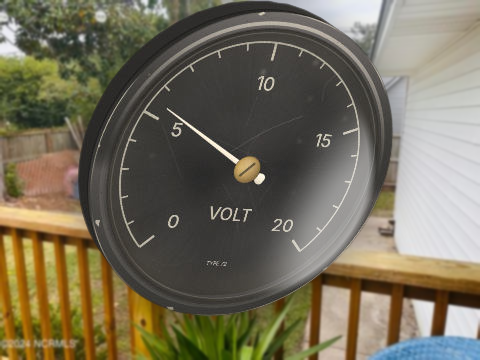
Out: {"value": 5.5, "unit": "V"}
